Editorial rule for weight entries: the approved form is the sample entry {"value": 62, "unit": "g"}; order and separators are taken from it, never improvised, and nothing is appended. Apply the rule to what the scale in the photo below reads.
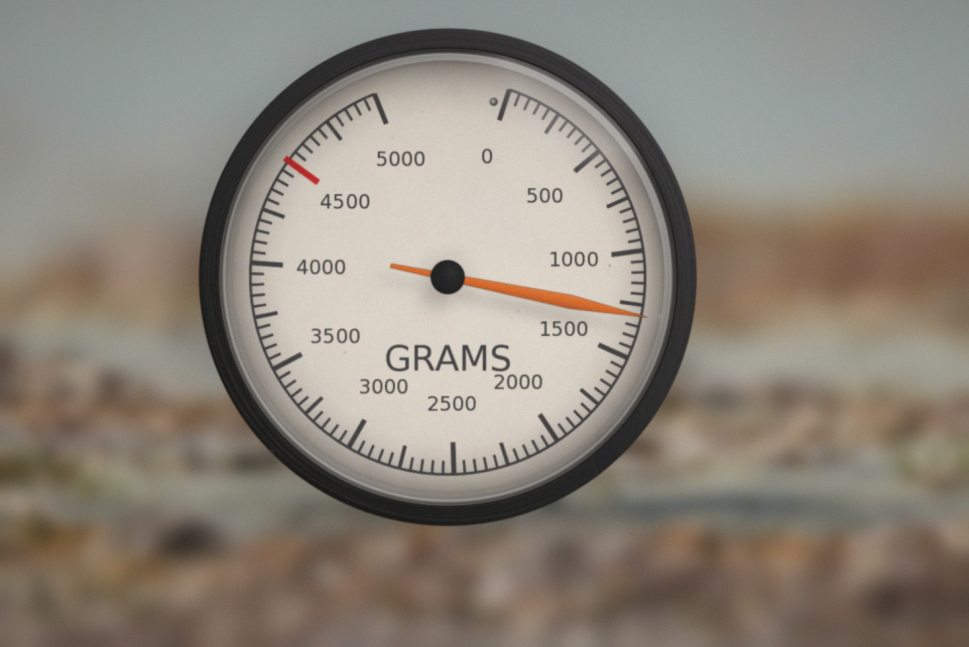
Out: {"value": 1300, "unit": "g"}
